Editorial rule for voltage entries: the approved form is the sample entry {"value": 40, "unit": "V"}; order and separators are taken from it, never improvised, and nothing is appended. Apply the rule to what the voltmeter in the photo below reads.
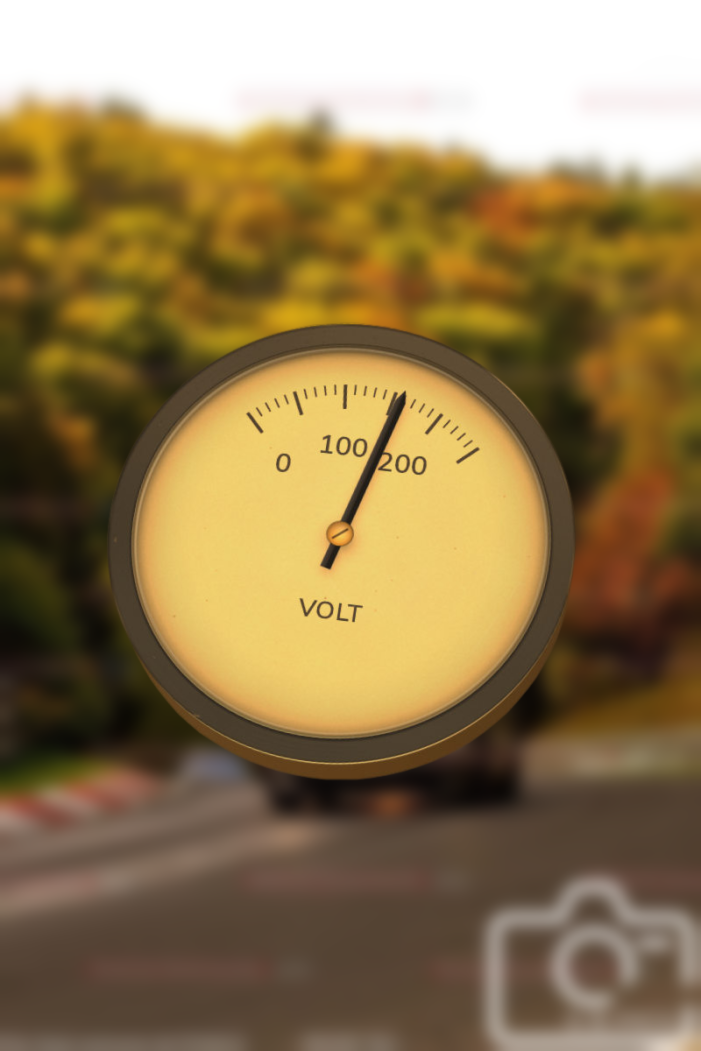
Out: {"value": 160, "unit": "V"}
